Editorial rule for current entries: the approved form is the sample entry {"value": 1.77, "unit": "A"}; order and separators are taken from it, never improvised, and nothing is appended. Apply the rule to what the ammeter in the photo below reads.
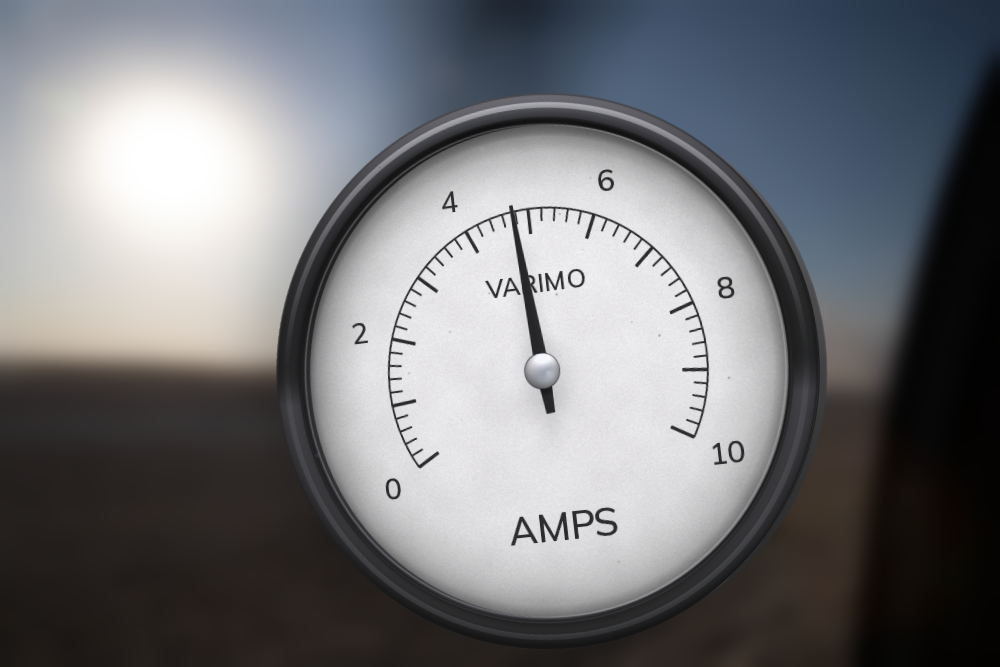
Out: {"value": 4.8, "unit": "A"}
